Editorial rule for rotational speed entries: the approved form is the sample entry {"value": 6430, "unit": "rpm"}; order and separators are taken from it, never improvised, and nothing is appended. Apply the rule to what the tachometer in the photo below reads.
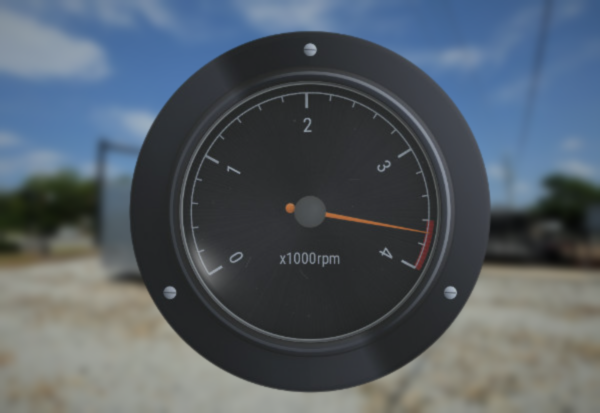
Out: {"value": 3700, "unit": "rpm"}
